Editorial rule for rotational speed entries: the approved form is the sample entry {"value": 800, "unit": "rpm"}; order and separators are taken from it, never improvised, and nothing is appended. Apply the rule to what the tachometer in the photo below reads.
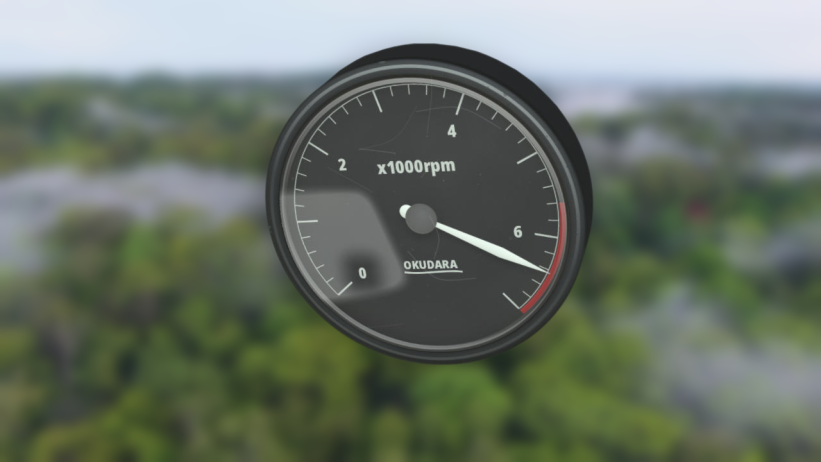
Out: {"value": 6400, "unit": "rpm"}
